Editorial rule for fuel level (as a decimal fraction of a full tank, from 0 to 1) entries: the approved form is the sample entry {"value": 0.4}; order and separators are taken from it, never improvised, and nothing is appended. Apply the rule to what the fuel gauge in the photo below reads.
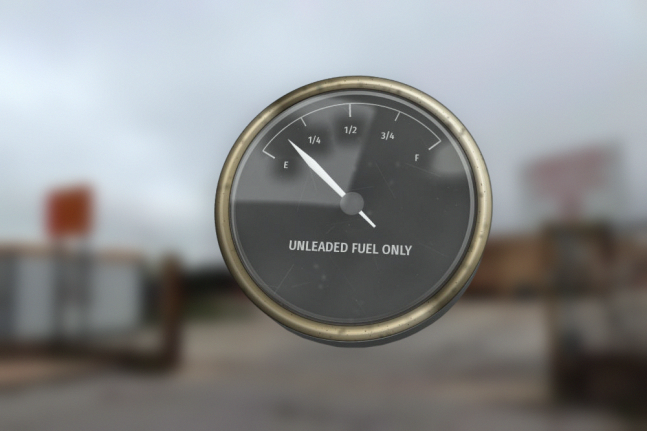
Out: {"value": 0.125}
